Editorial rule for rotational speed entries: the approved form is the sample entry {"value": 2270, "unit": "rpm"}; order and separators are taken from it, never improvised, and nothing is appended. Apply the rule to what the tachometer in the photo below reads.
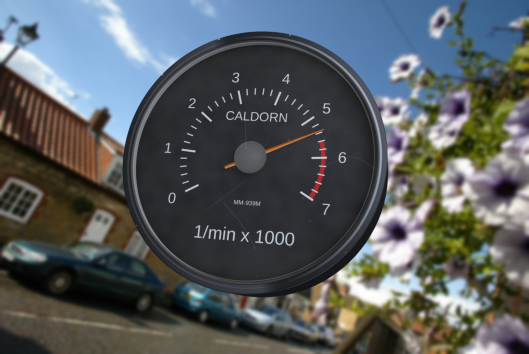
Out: {"value": 5400, "unit": "rpm"}
